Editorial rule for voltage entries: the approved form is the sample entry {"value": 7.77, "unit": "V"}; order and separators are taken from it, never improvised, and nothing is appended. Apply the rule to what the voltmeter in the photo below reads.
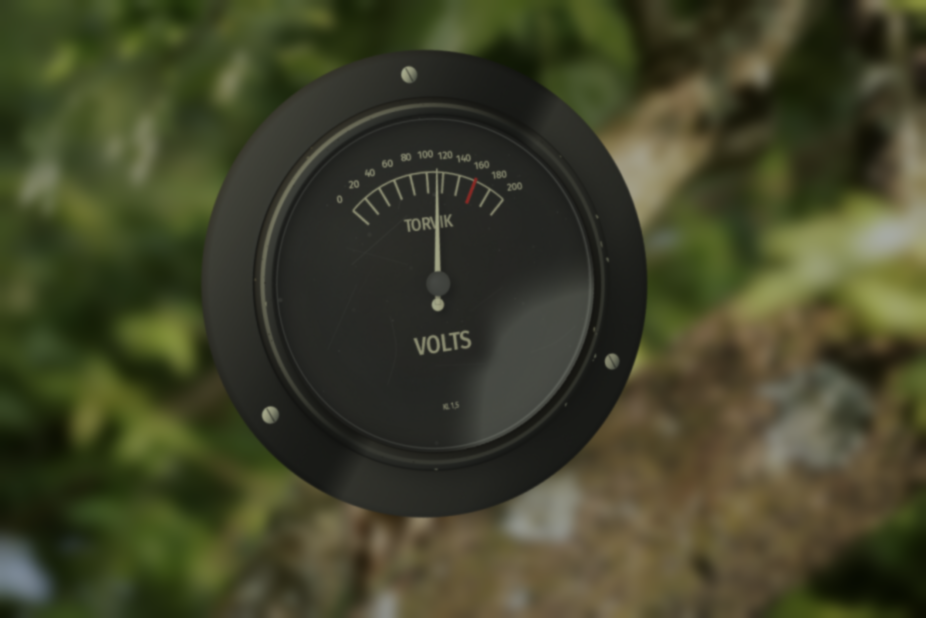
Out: {"value": 110, "unit": "V"}
